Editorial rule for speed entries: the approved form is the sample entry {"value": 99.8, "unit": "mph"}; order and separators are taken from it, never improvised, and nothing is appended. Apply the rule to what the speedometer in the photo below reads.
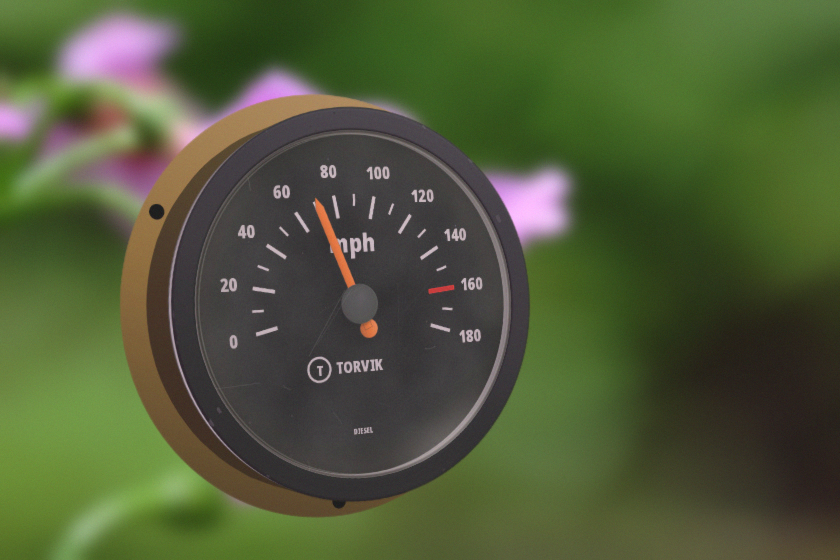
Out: {"value": 70, "unit": "mph"}
